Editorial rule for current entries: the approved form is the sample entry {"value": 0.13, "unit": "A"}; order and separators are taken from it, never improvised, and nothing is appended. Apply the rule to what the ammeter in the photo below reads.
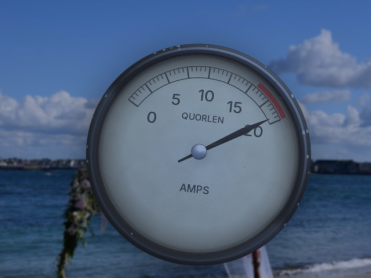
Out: {"value": 19.5, "unit": "A"}
